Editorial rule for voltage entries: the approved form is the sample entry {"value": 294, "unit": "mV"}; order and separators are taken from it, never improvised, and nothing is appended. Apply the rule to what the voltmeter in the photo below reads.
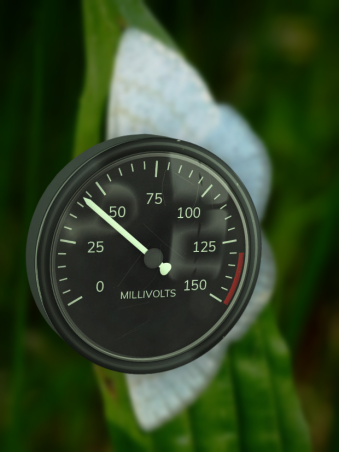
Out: {"value": 42.5, "unit": "mV"}
